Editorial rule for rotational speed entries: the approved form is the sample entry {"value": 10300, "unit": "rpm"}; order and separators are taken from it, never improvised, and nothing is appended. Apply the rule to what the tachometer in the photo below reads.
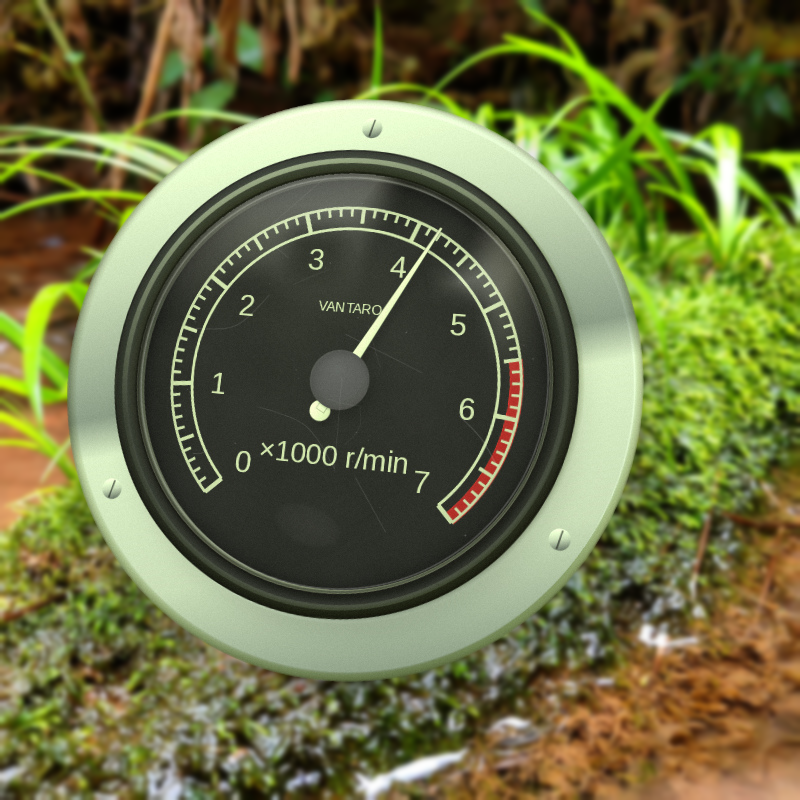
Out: {"value": 4200, "unit": "rpm"}
